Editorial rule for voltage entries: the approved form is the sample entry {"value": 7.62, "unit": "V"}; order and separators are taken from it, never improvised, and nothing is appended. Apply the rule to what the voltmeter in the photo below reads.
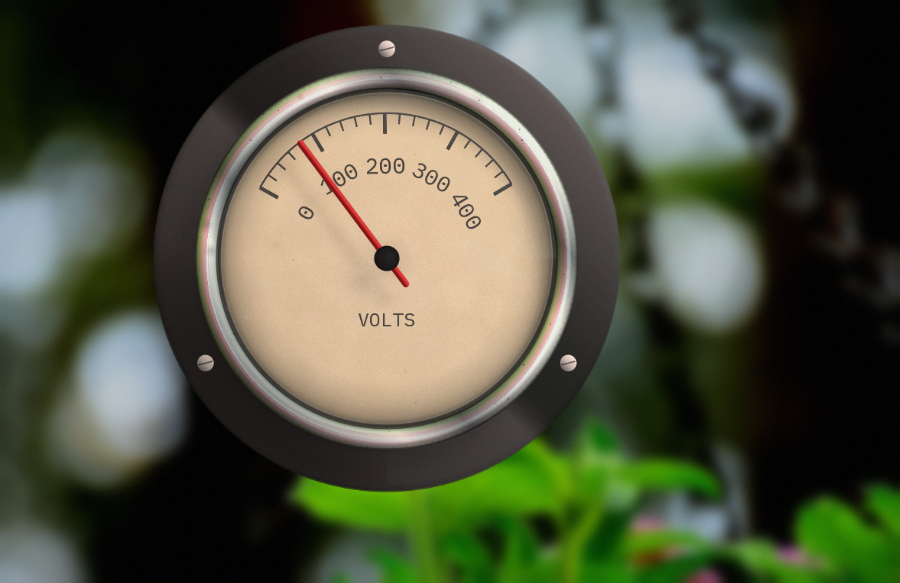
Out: {"value": 80, "unit": "V"}
